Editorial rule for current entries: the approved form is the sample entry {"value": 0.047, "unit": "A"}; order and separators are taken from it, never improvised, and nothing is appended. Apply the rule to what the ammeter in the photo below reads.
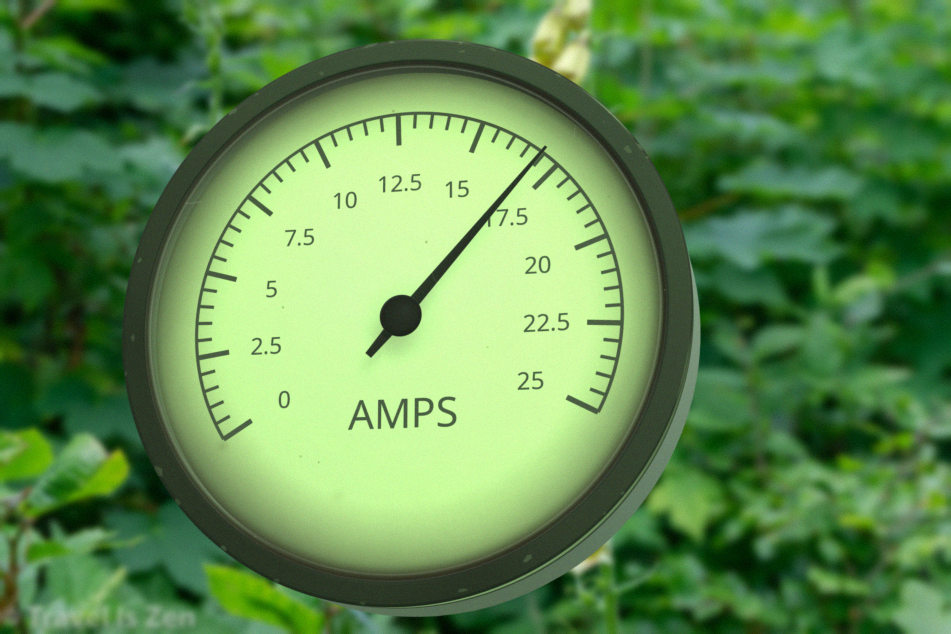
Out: {"value": 17, "unit": "A"}
